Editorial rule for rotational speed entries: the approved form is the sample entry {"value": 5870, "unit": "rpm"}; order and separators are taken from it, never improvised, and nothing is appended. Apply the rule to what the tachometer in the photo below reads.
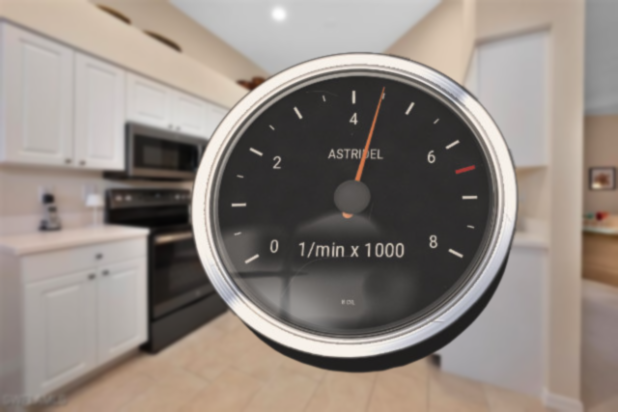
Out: {"value": 4500, "unit": "rpm"}
